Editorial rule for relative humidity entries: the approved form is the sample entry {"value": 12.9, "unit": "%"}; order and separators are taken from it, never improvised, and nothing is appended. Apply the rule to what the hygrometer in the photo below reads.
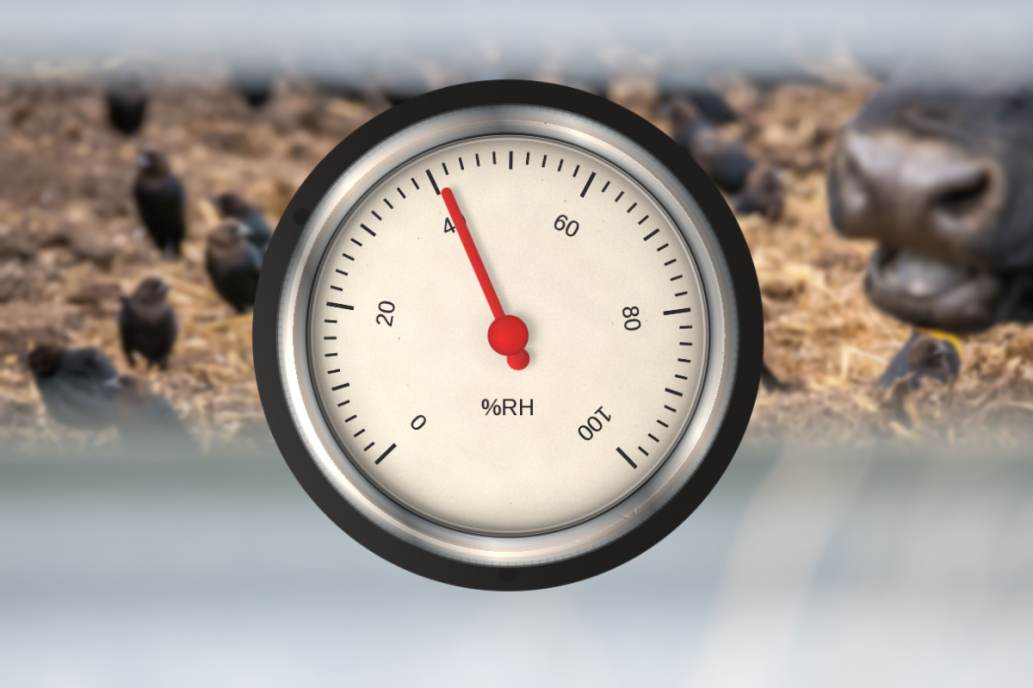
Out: {"value": 41, "unit": "%"}
